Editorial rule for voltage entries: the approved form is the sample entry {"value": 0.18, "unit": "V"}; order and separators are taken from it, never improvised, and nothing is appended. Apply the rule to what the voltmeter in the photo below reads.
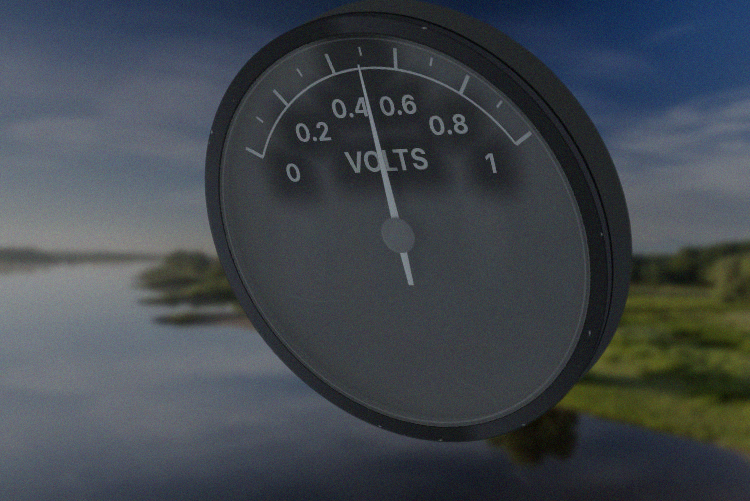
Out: {"value": 0.5, "unit": "V"}
